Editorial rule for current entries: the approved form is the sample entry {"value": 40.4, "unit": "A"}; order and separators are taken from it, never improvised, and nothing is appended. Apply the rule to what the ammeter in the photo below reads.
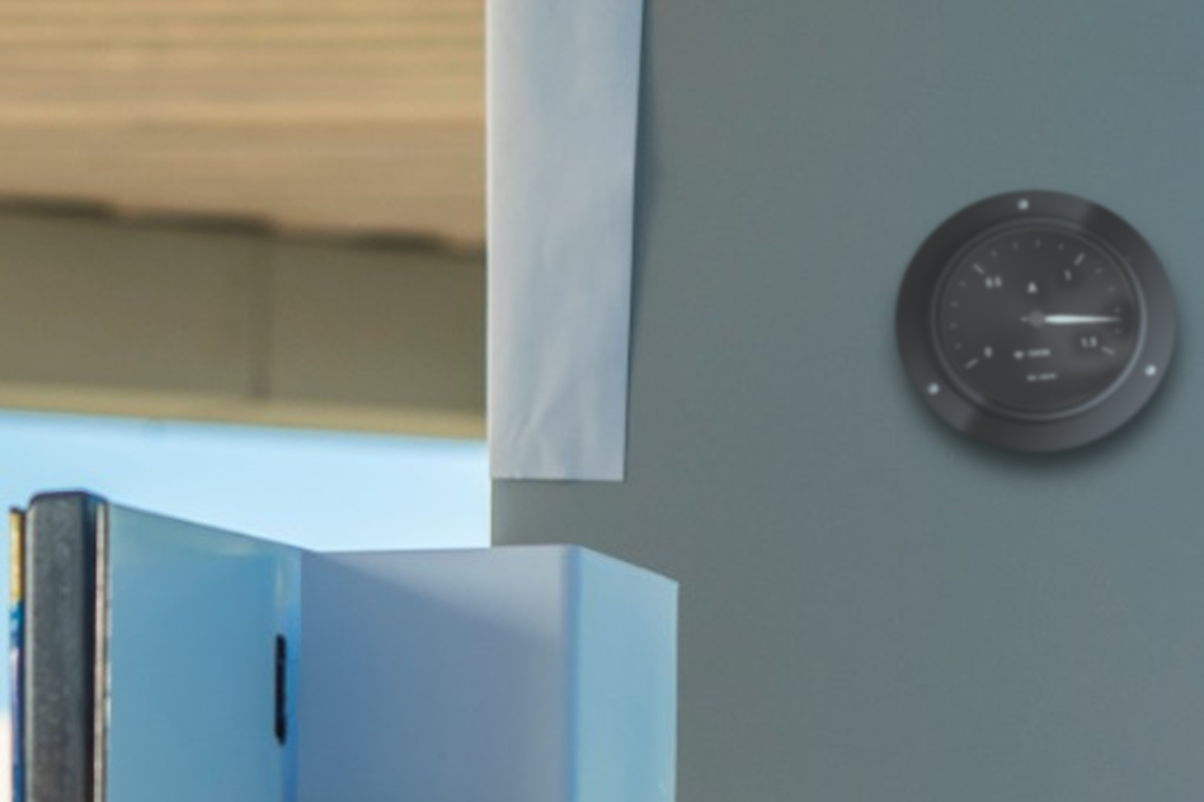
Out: {"value": 1.35, "unit": "A"}
